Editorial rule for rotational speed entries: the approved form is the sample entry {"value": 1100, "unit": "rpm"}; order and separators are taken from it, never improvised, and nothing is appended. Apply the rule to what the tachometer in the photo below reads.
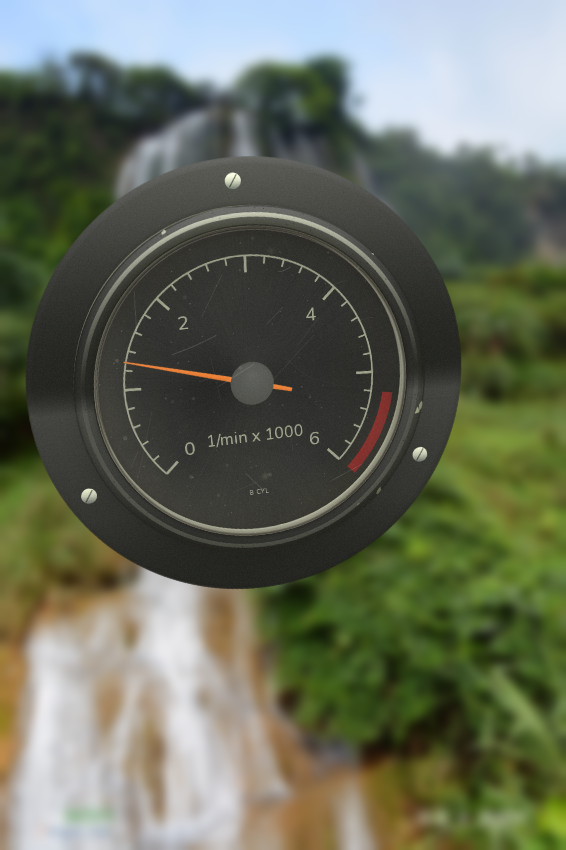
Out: {"value": 1300, "unit": "rpm"}
